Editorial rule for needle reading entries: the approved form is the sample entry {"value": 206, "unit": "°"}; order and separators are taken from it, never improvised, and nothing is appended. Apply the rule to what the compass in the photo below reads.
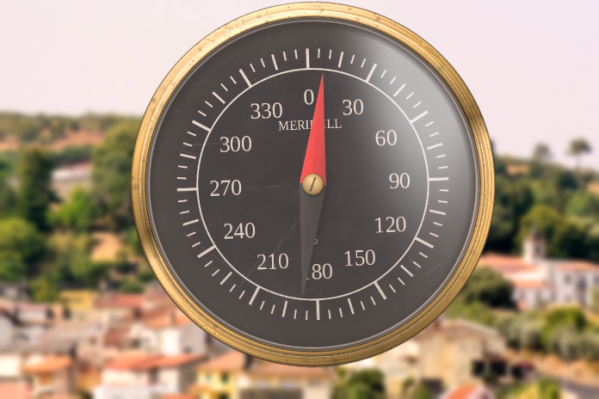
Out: {"value": 7.5, "unit": "°"}
